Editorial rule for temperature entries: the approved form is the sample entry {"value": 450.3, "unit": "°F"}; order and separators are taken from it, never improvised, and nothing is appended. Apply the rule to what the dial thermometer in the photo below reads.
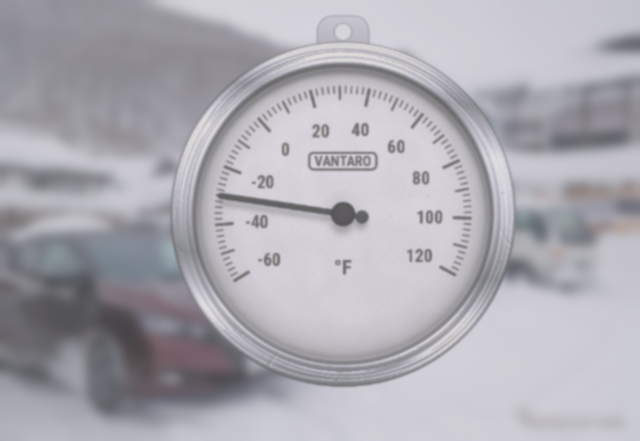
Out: {"value": -30, "unit": "°F"}
